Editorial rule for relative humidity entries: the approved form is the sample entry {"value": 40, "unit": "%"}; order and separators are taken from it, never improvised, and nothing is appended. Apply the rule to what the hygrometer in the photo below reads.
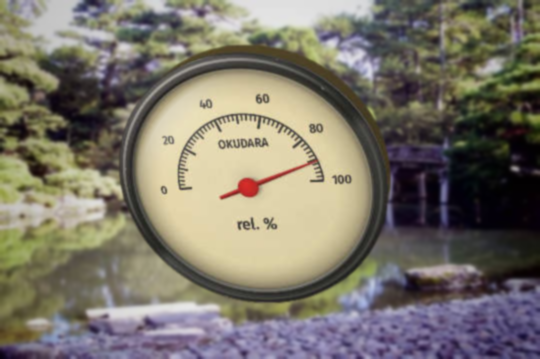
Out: {"value": 90, "unit": "%"}
